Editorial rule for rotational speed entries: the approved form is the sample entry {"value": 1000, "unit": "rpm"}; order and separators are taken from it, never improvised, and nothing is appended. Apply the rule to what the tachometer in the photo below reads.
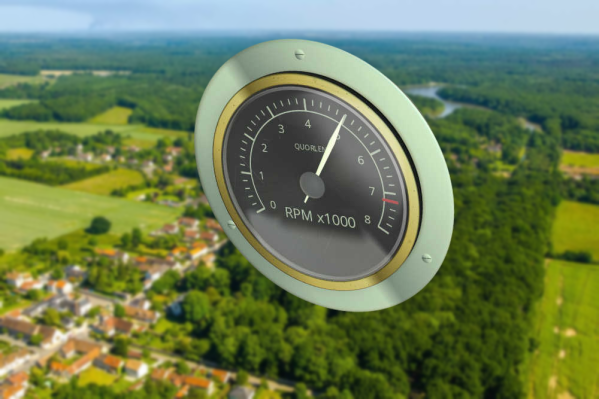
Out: {"value": 5000, "unit": "rpm"}
